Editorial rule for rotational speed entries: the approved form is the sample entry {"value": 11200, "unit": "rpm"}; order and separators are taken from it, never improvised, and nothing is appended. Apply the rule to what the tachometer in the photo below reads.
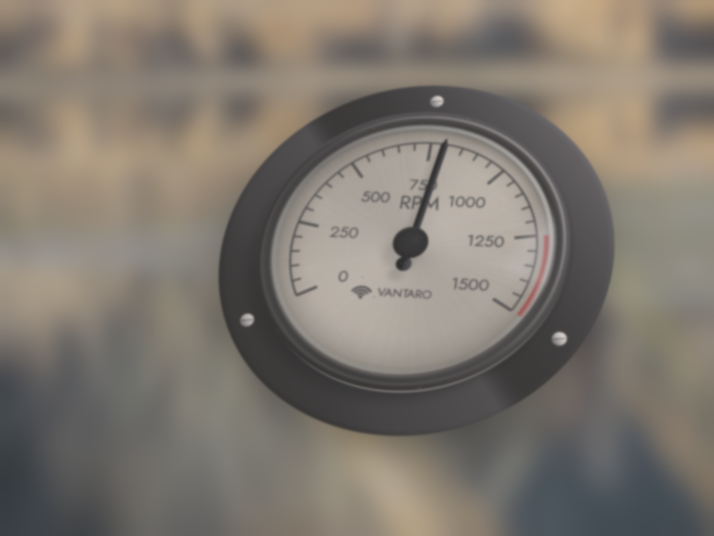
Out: {"value": 800, "unit": "rpm"}
